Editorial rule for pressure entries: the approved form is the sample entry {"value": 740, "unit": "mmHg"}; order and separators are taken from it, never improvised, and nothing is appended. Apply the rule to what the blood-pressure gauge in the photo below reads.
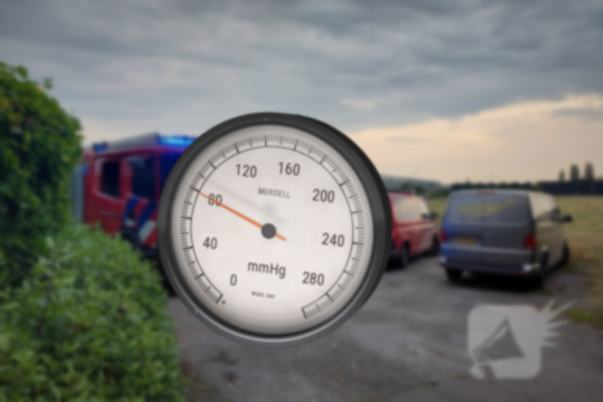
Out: {"value": 80, "unit": "mmHg"}
